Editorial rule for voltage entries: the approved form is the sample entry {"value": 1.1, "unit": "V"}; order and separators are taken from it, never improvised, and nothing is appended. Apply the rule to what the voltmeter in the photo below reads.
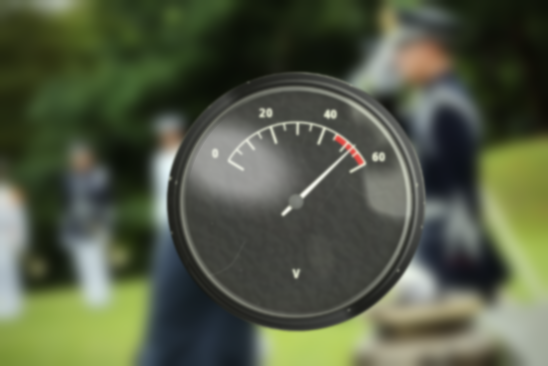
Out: {"value": 52.5, "unit": "V"}
